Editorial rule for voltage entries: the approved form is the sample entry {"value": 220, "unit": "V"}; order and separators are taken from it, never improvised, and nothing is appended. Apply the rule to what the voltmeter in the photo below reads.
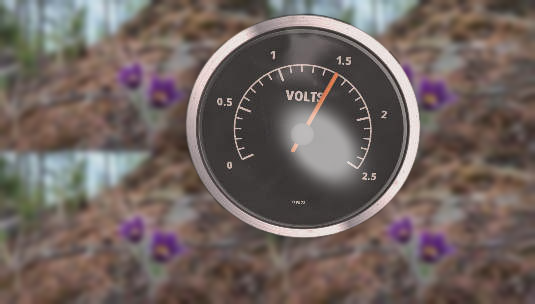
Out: {"value": 1.5, "unit": "V"}
